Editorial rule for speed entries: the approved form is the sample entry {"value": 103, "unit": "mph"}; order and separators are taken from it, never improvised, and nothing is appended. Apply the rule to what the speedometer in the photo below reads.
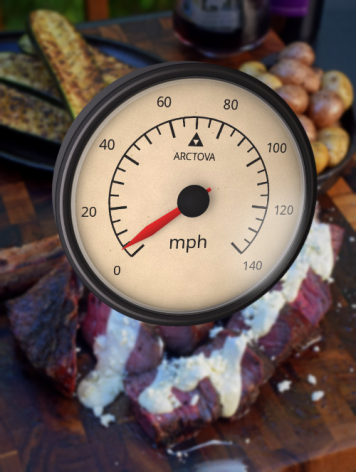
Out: {"value": 5, "unit": "mph"}
